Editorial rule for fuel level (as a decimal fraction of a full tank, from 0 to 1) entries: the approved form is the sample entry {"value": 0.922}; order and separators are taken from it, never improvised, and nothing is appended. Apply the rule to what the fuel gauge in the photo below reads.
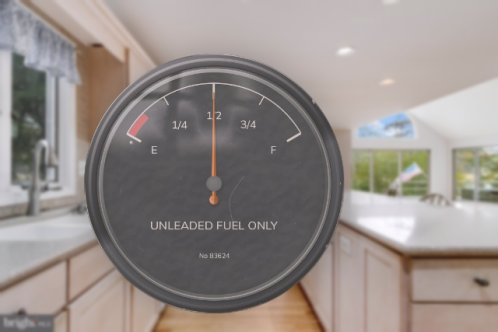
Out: {"value": 0.5}
